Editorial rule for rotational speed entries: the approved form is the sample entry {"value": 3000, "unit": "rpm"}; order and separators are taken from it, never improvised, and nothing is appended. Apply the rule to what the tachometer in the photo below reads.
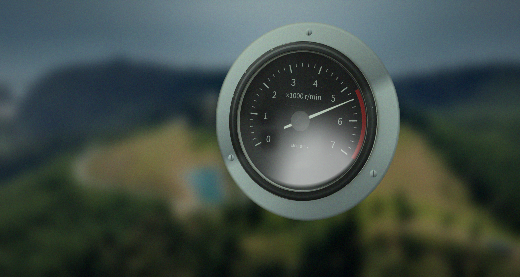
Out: {"value": 5400, "unit": "rpm"}
